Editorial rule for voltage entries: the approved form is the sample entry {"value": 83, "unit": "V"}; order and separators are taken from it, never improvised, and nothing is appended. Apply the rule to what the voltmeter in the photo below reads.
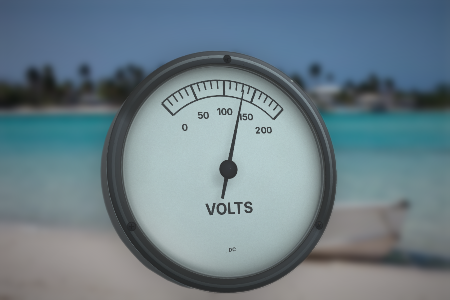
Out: {"value": 130, "unit": "V"}
